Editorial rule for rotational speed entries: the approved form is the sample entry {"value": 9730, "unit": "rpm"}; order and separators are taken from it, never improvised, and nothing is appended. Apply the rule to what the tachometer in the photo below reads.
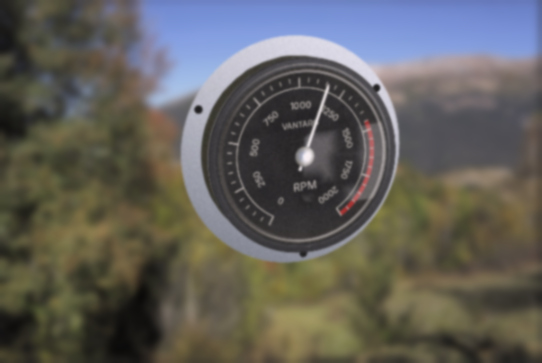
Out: {"value": 1150, "unit": "rpm"}
